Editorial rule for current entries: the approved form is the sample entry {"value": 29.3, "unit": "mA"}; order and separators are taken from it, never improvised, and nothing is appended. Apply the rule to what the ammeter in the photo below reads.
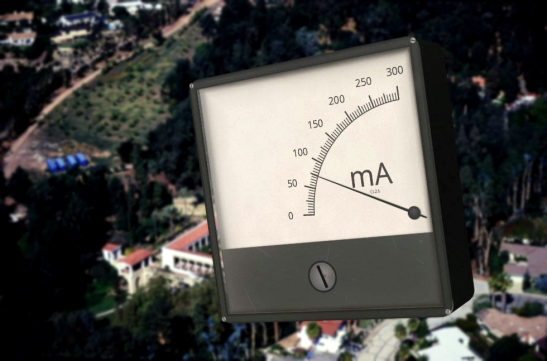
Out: {"value": 75, "unit": "mA"}
